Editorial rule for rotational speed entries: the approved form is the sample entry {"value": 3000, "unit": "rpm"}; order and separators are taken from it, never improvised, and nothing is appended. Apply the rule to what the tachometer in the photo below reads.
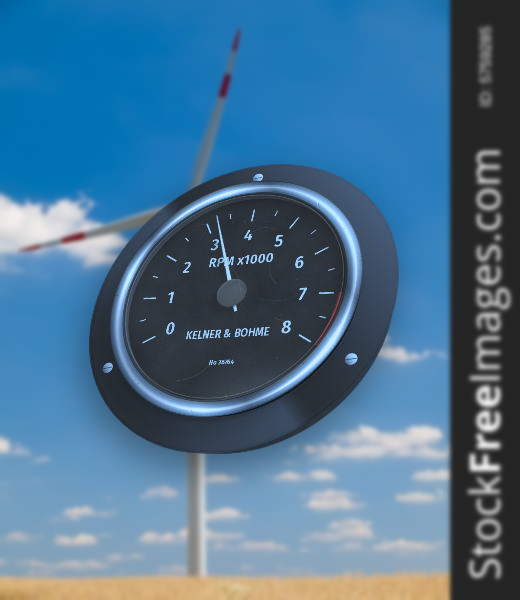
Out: {"value": 3250, "unit": "rpm"}
